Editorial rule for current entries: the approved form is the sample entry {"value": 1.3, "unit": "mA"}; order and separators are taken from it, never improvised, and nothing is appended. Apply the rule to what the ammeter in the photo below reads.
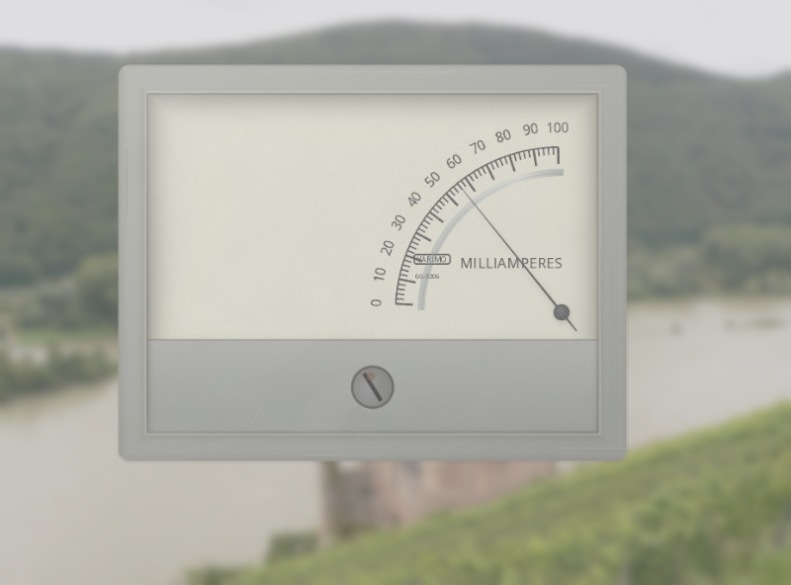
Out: {"value": 56, "unit": "mA"}
